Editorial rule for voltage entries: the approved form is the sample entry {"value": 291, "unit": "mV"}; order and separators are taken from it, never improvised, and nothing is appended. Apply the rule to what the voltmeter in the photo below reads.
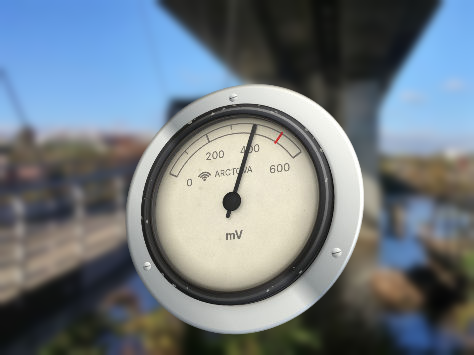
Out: {"value": 400, "unit": "mV"}
